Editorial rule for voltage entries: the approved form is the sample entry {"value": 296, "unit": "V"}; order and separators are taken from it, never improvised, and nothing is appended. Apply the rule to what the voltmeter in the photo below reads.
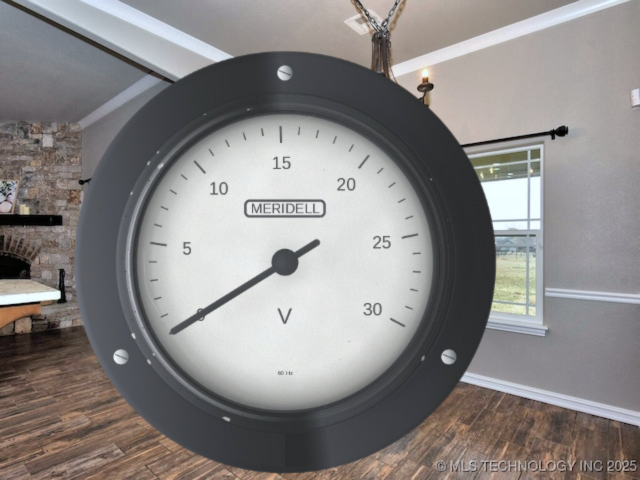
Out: {"value": 0, "unit": "V"}
